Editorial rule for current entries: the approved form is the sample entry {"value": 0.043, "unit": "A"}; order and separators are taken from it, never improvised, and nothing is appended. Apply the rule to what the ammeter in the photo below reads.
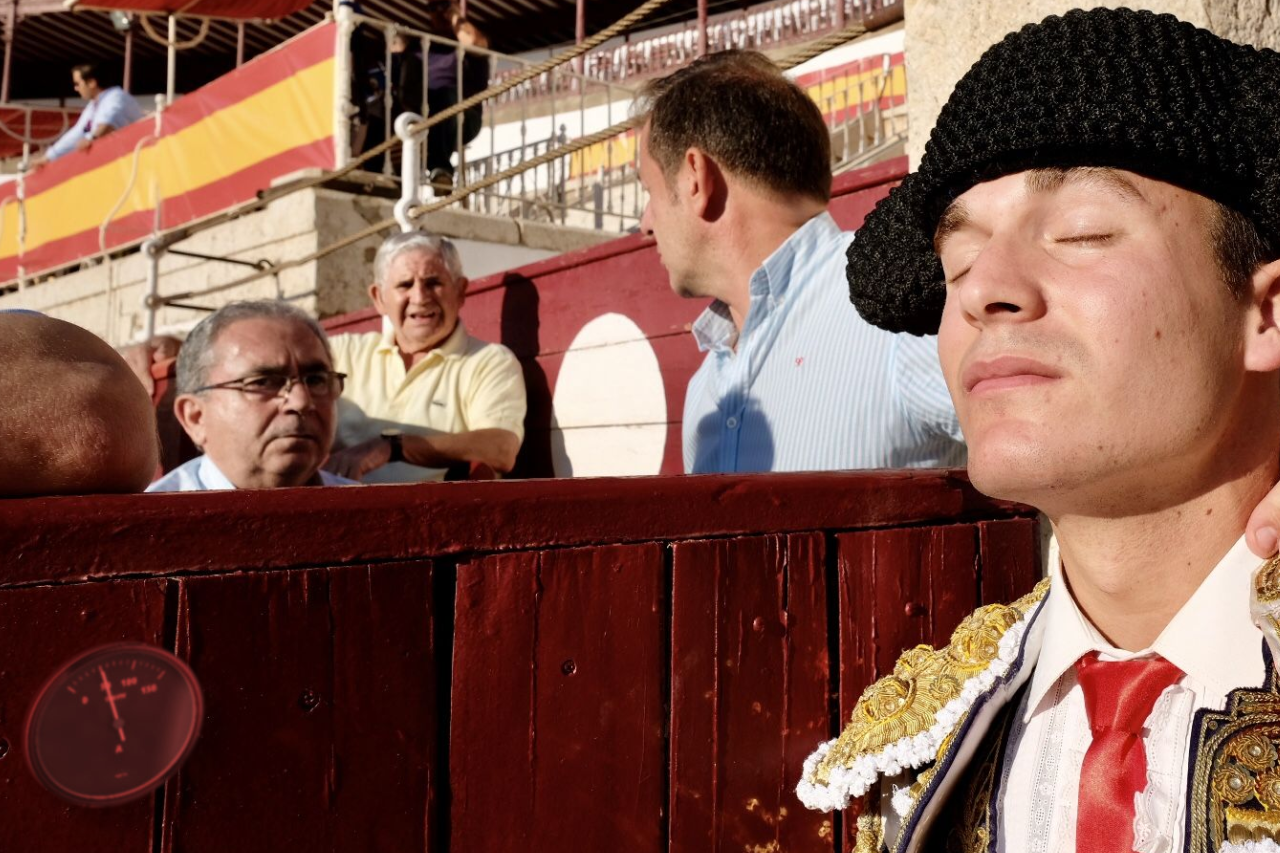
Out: {"value": 50, "unit": "A"}
